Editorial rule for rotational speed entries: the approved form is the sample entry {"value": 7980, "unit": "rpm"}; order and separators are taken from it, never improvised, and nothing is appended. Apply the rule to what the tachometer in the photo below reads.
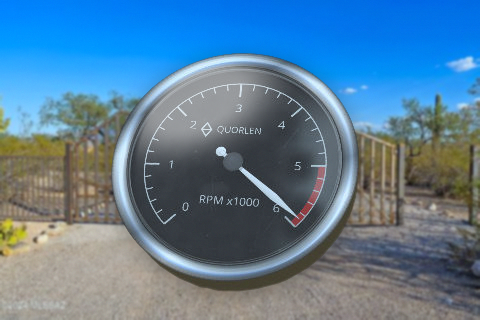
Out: {"value": 5900, "unit": "rpm"}
